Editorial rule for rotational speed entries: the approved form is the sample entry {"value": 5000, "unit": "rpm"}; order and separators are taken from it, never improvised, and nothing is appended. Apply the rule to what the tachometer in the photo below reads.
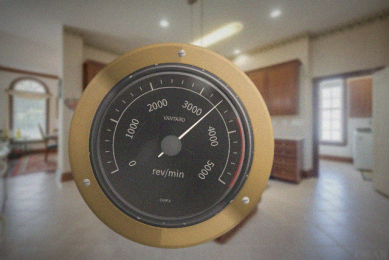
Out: {"value": 3400, "unit": "rpm"}
